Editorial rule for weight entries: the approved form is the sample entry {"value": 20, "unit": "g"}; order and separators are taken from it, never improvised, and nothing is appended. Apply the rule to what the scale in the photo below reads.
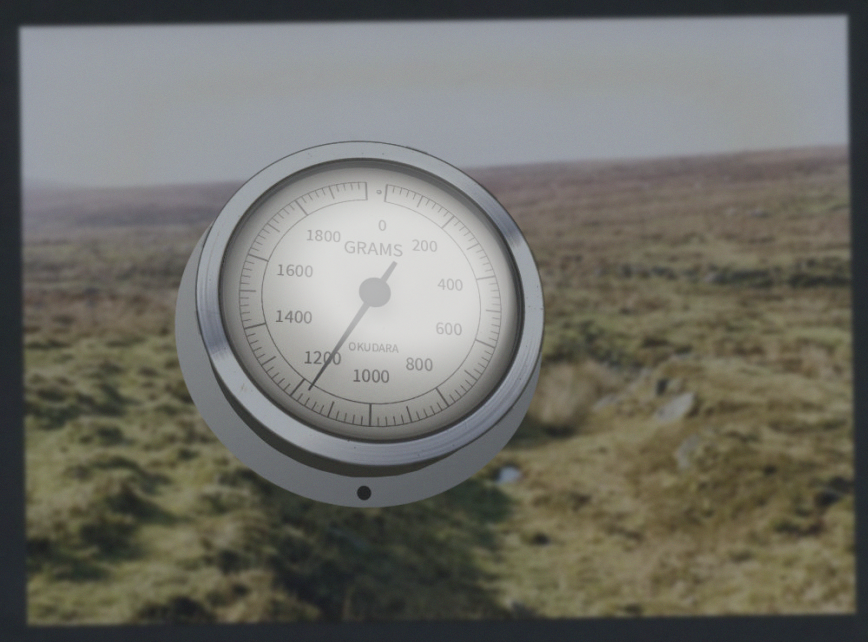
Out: {"value": 1170, "unit": "g"}
